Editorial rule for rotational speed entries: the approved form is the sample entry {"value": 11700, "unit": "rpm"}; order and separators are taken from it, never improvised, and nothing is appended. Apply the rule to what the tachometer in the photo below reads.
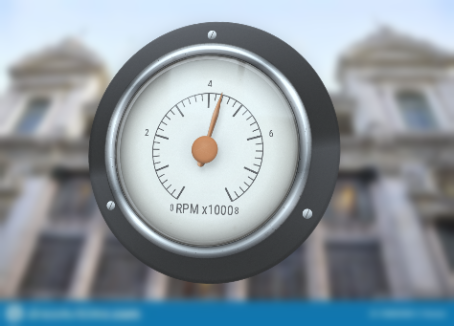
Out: {"value": 4400, "unit": "rpm"}
